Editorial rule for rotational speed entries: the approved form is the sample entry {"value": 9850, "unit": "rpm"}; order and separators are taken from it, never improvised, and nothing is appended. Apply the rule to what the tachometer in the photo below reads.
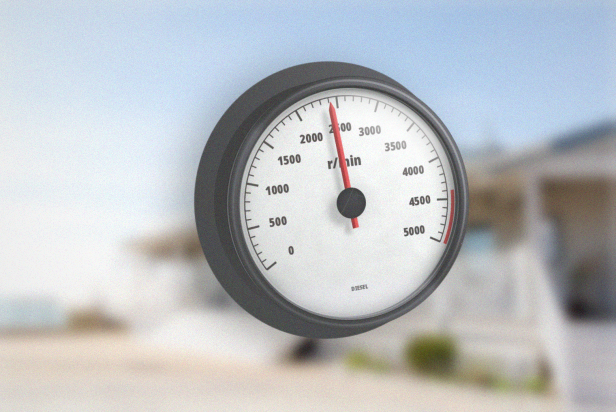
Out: {"value": 2400, "unit": "rpm"}
